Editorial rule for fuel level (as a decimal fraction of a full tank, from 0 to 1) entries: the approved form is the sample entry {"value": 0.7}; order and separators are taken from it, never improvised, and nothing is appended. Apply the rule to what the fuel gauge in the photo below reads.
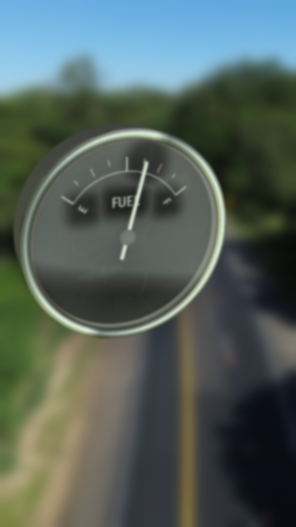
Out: {"value": 0.625}
